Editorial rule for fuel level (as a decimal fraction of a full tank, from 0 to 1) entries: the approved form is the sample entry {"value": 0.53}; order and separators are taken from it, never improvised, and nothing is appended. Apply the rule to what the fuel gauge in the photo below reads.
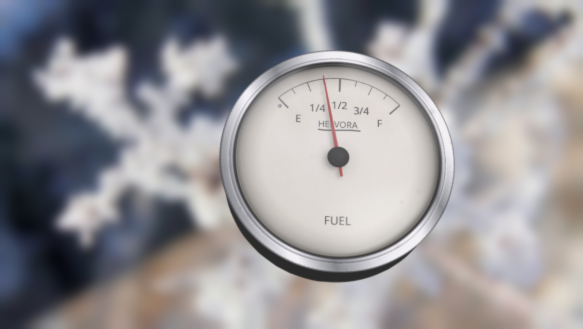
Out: {"value": 0.375}
